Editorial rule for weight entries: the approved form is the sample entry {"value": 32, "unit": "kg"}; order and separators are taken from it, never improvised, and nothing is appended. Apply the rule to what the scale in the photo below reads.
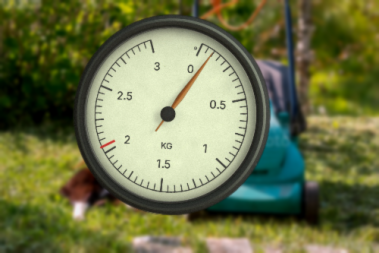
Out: {"value": 0.1, "unit": "kg"}
